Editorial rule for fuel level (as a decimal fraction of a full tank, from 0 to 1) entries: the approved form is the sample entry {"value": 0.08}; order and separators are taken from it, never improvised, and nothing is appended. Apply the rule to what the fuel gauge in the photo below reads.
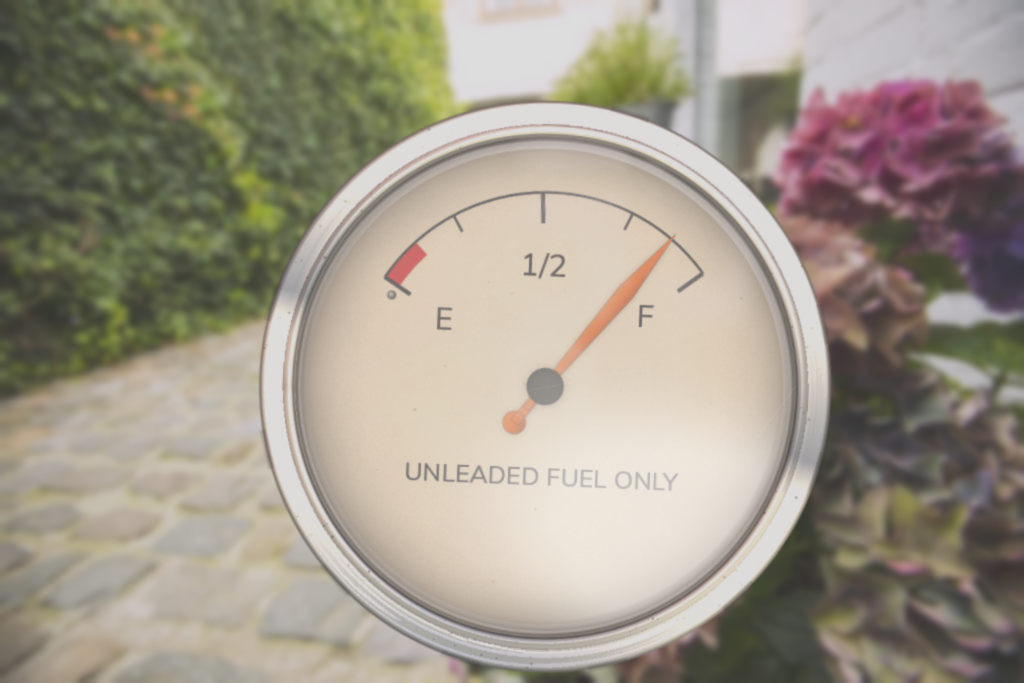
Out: {"value": 0.875}
